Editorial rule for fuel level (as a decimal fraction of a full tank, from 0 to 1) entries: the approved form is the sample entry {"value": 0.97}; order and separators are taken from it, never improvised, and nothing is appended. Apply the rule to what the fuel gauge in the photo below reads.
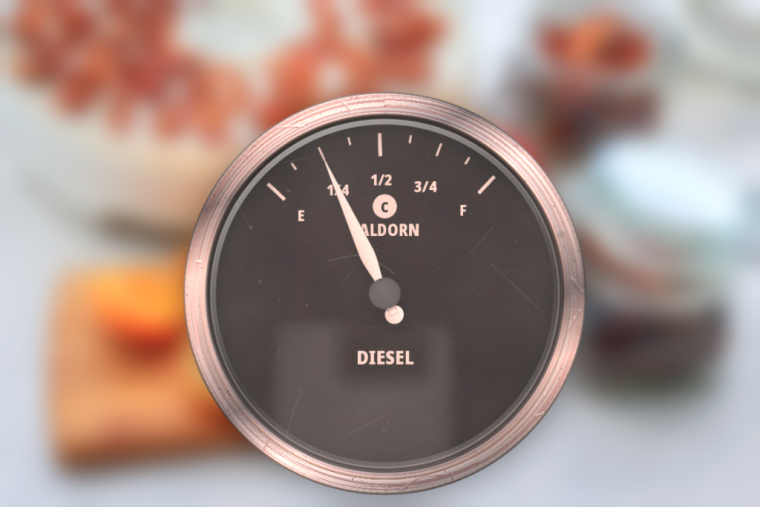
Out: {"value": 0.25}
